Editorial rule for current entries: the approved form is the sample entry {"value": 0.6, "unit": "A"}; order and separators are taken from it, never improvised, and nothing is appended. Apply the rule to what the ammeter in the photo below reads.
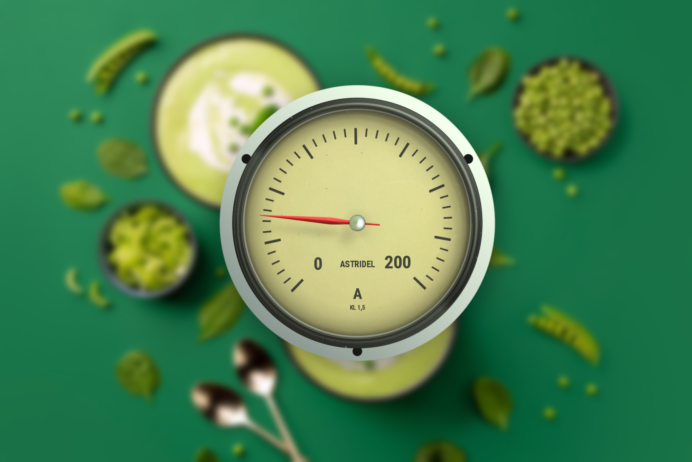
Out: {"value": 37.5, "unit": "A"}
